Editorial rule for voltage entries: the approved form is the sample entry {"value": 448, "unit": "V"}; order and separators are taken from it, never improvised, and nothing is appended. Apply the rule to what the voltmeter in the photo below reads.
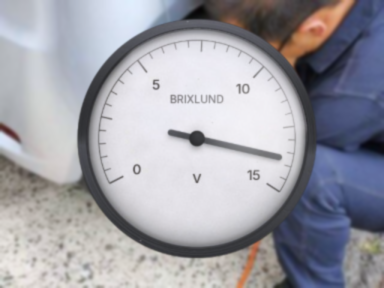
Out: {"value": 13.75, "unit": "V"}
